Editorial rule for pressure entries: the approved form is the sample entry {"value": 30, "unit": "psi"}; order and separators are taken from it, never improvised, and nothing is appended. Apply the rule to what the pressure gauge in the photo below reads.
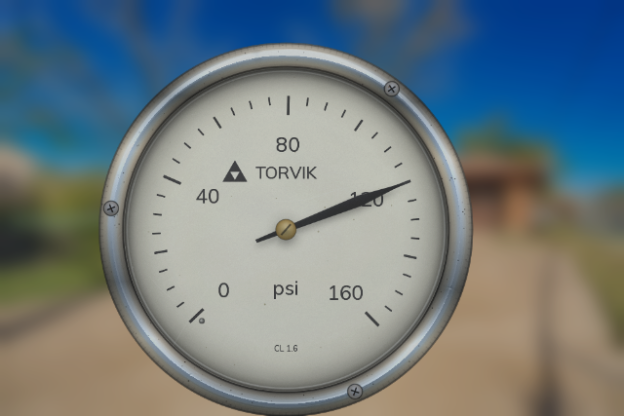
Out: {"value": 120, "unit": "psi"}
